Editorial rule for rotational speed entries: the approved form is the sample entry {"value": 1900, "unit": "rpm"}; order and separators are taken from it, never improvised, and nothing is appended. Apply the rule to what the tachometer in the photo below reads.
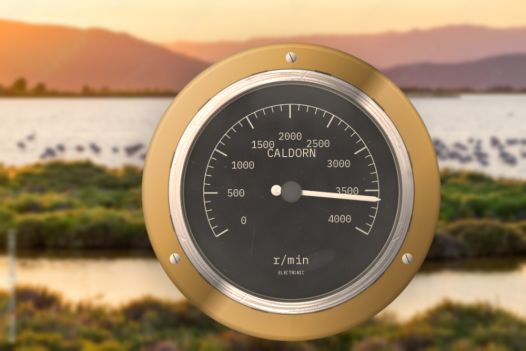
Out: {"value": 3600, "unit": "rpm"}
